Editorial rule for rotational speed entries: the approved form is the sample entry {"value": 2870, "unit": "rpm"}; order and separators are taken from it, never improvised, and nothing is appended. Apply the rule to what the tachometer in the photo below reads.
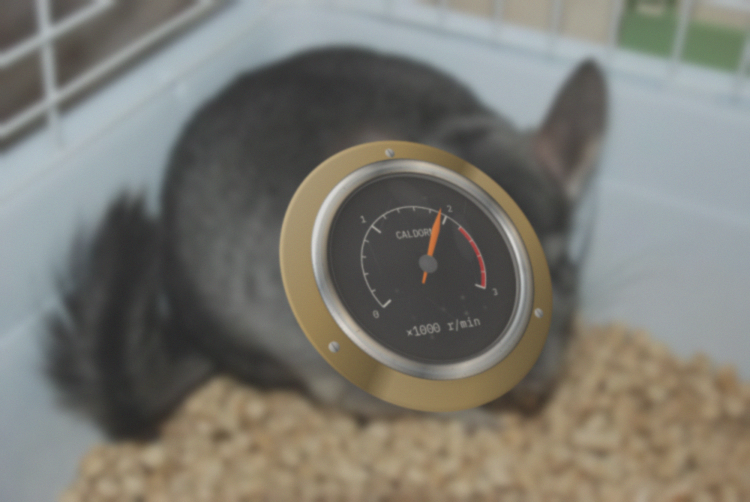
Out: {"value": 1900, "unit": "rpm"}
